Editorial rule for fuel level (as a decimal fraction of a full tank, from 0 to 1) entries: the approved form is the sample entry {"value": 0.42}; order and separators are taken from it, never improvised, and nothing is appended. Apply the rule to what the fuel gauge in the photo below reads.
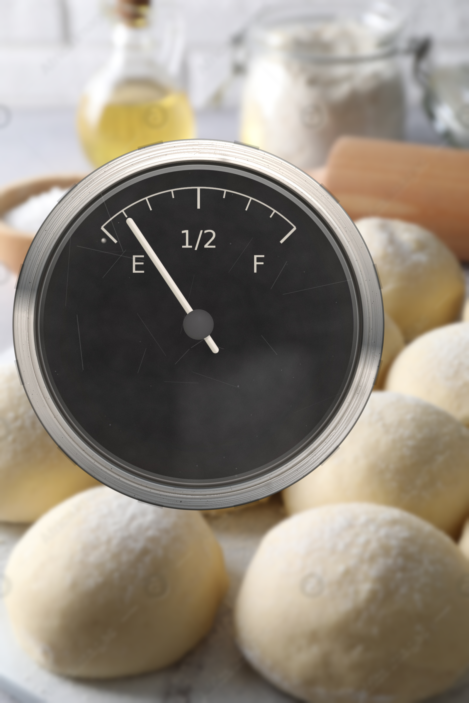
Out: {"value": 0.125}
